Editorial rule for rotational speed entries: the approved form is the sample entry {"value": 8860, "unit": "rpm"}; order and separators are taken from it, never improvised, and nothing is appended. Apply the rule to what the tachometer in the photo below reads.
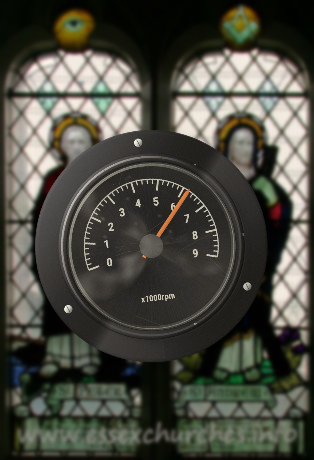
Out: {"value": 6200, "unit": "rpm"}
